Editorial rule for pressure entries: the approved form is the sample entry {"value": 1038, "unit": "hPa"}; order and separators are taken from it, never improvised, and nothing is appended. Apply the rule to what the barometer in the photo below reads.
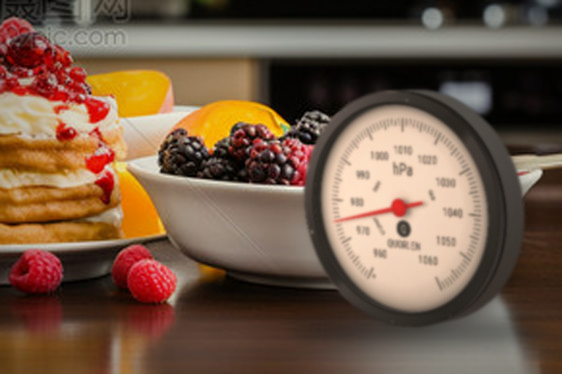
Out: {"value": 975, "unit": "hPa"}
